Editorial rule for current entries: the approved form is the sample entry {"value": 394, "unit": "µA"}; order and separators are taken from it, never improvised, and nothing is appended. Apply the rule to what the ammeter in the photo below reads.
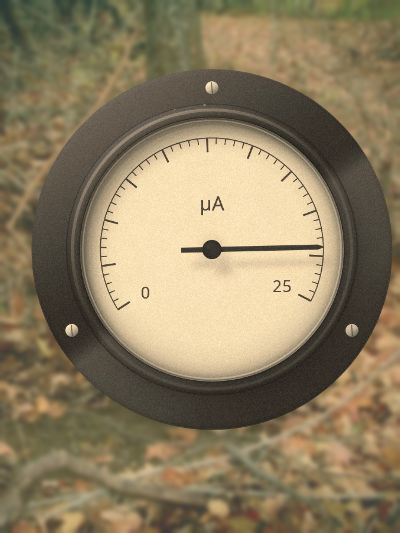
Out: {"value": 22, "unit": "µA"}
